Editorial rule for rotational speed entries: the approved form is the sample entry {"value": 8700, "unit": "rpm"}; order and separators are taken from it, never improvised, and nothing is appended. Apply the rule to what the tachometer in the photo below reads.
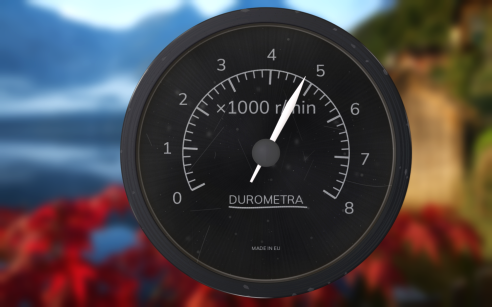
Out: {"value": 4800, "unit": "rpm"}
